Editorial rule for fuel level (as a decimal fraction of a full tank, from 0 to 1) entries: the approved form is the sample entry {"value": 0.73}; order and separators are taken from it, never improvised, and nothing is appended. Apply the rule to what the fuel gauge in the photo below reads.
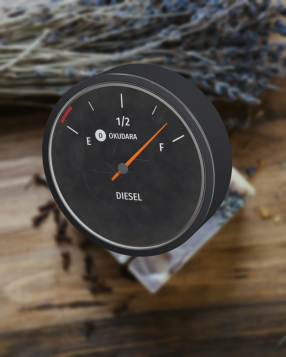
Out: {"value": 0.875}
